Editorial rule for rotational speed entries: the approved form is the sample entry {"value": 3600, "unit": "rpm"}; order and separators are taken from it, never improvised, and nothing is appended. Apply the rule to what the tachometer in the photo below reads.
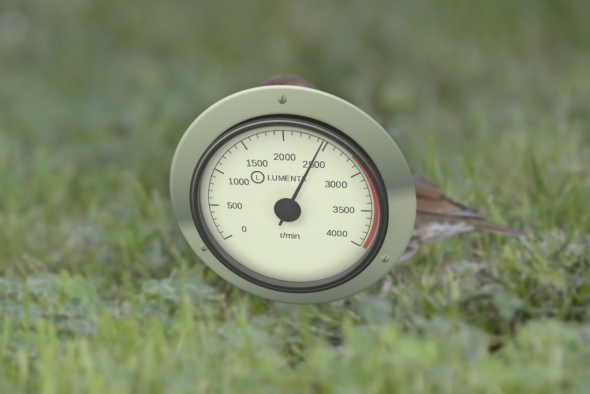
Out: {"value": 2450, "unit": "rpm"}
